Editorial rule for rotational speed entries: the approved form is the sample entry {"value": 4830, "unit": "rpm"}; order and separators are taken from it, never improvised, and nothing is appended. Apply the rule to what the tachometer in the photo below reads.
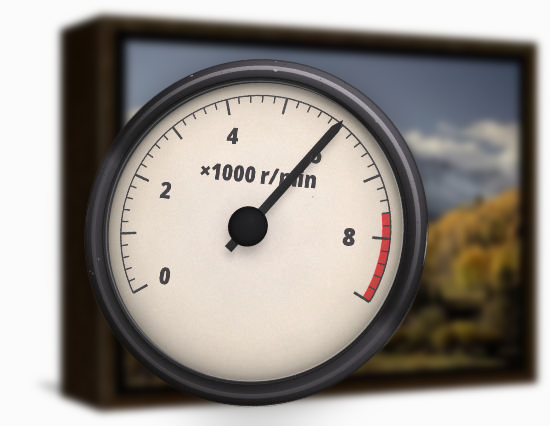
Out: {"value": 6000, "unit": "rpm"}
